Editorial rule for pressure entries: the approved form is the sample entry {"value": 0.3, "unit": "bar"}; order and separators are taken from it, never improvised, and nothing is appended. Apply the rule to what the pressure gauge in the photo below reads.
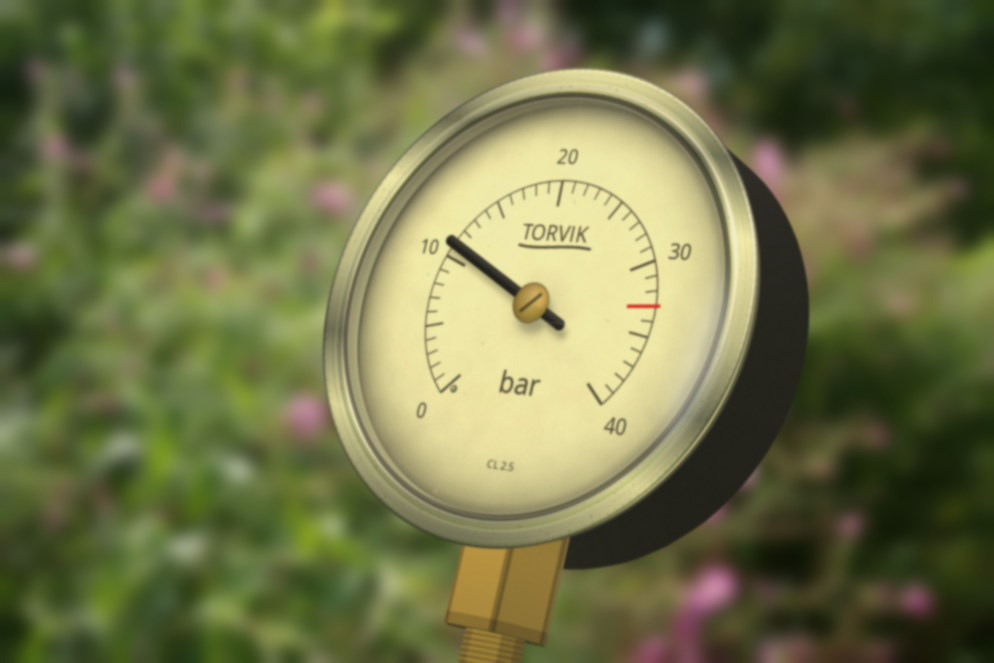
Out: {"value": 11, "unit": "bar"}
